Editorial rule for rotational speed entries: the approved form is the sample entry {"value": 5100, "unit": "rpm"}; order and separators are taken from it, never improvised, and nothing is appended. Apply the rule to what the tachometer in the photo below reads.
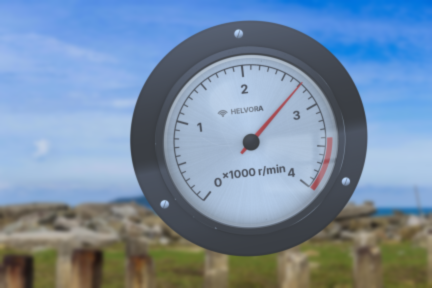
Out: {"value": 2700, "unit": "rpm"}
